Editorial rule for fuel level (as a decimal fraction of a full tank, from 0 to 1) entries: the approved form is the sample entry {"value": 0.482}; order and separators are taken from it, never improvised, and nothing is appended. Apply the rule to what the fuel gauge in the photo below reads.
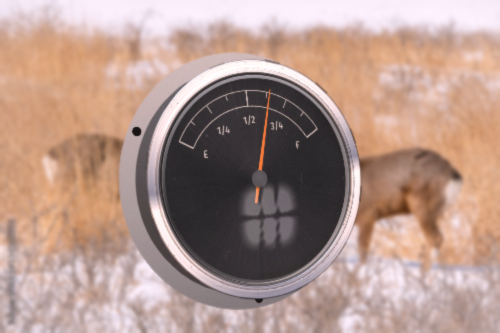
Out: {"value": 0.625}
